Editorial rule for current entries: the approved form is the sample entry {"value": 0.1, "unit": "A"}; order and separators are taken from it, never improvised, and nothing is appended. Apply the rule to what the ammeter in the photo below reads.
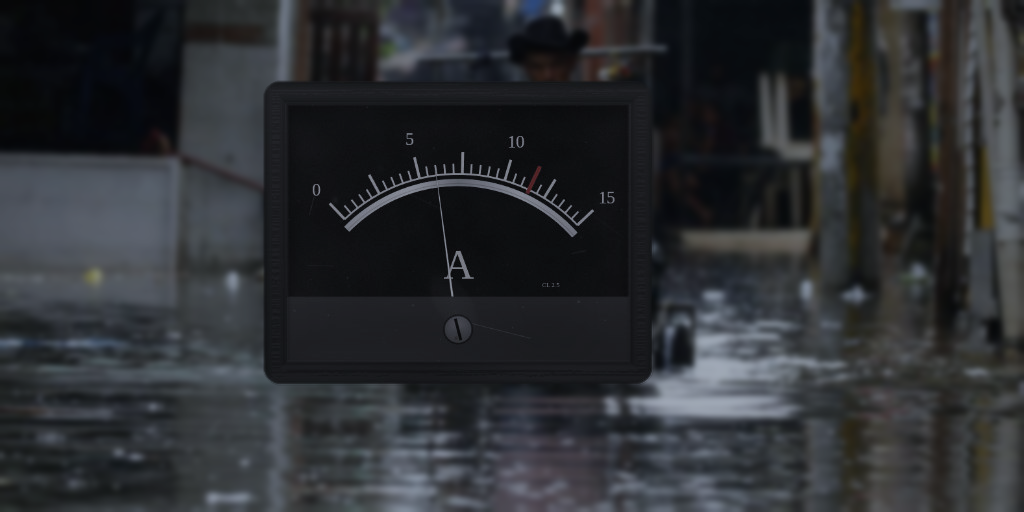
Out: {"value": 6, "unit": "A"}
